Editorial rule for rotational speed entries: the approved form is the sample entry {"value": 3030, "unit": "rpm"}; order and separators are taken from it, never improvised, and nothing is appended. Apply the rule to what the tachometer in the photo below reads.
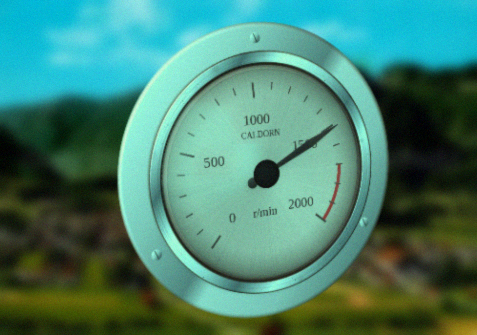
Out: {"value": 1500, "unit": "rpm"}
